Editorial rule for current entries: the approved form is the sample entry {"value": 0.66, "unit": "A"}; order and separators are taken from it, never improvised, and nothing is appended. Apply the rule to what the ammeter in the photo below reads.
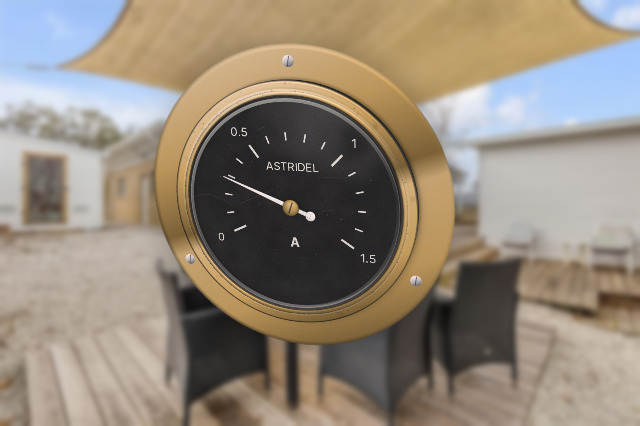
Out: {"value": 0.3, "unit": "A"}
